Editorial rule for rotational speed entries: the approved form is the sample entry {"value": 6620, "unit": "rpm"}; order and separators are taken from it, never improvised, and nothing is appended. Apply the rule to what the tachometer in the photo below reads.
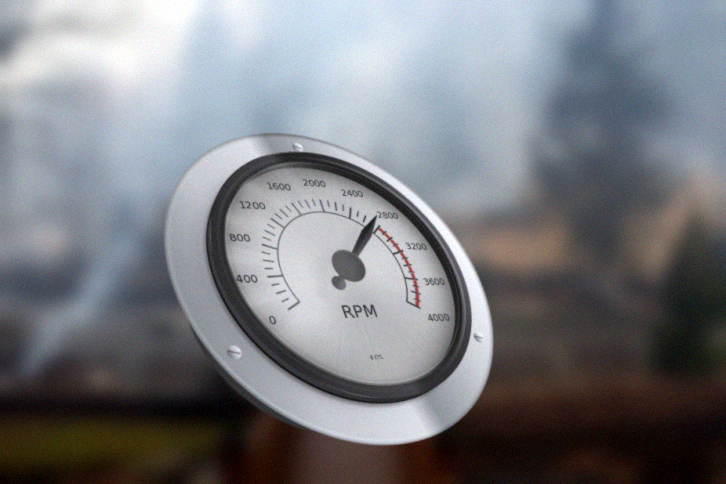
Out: {"value": 2700, "unit": "rpm"}
